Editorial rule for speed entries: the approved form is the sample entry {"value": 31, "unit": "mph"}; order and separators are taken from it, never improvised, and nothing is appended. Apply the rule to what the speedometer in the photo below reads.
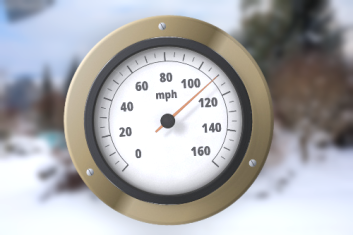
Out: {"value": 110, "unit": "mph"}
